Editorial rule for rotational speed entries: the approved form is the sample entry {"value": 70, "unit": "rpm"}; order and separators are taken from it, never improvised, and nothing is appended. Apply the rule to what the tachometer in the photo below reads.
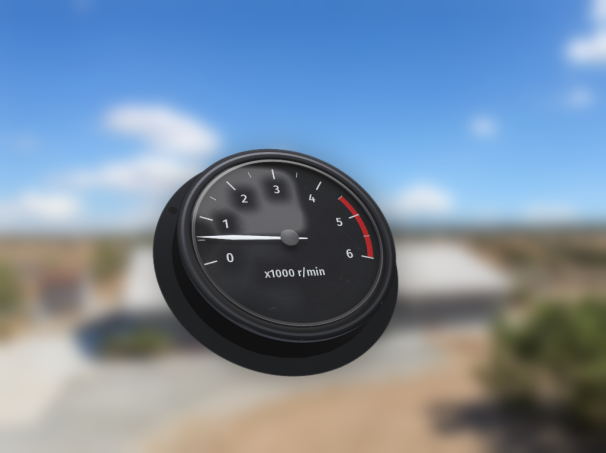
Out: {"value": 500, "unit": "rpm"}
